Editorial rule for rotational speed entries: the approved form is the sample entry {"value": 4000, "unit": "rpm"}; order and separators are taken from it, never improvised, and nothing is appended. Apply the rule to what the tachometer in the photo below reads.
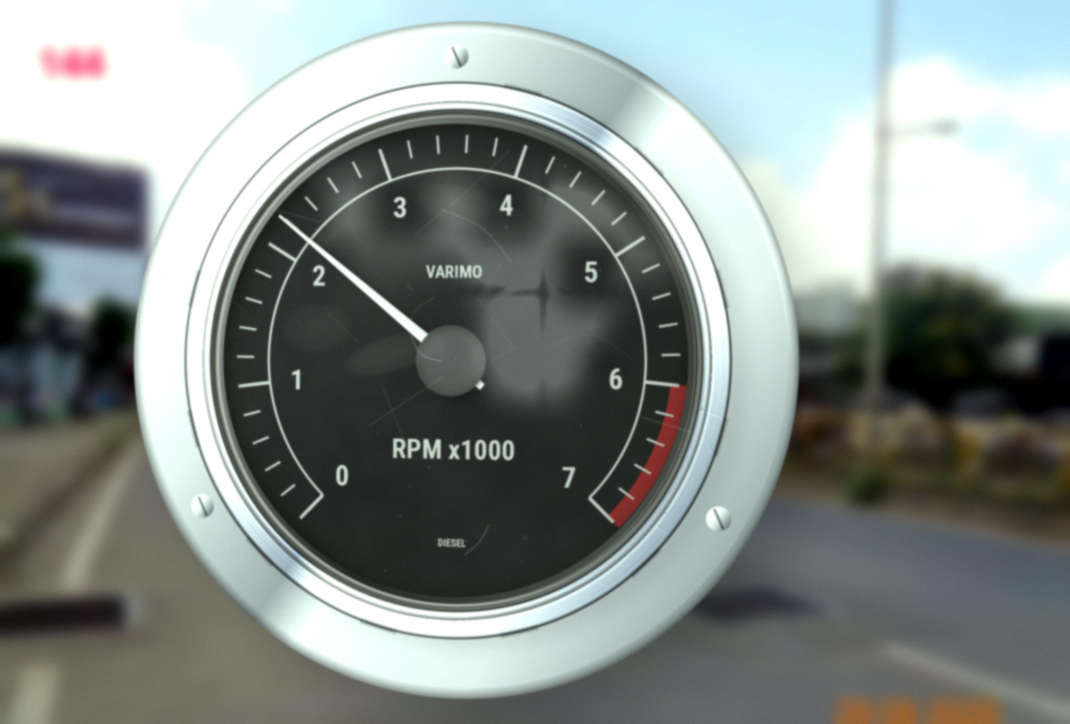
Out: {"value": 2200, "unit": "rpm"}
